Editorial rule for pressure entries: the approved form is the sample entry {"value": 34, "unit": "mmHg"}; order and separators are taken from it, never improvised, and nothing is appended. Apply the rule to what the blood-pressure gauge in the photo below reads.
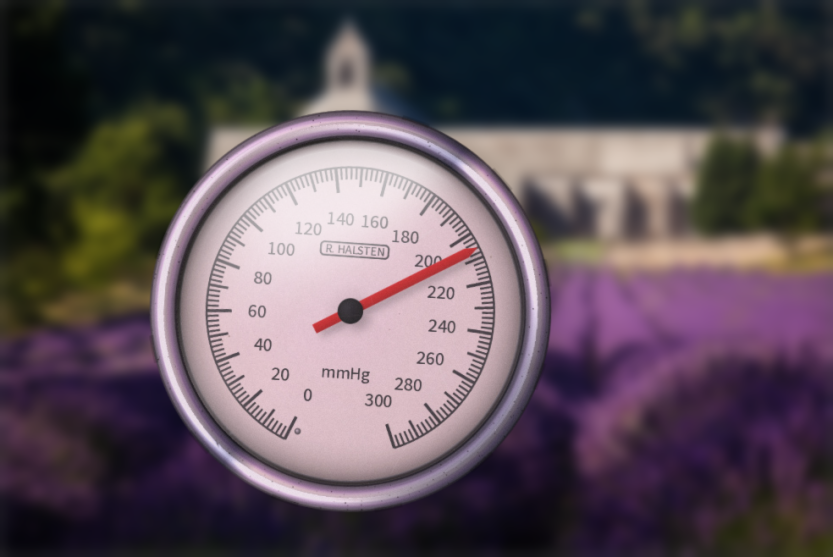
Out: {"value": 206, "unit": "mmHg"}
